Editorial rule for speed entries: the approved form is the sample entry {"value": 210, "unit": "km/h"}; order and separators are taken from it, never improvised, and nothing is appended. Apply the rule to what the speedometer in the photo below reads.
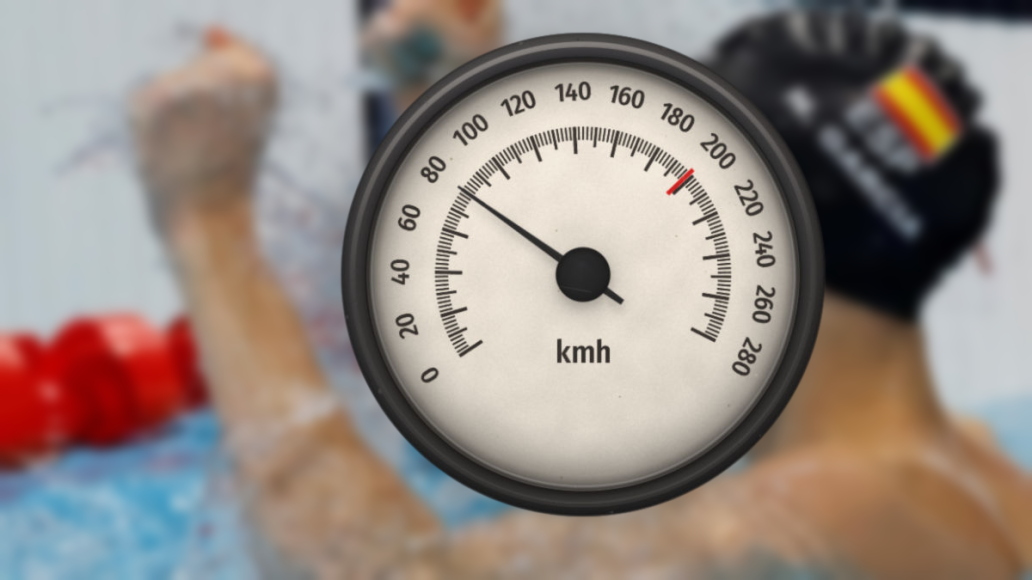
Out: {"value": 80, "unit": "km/h"}
